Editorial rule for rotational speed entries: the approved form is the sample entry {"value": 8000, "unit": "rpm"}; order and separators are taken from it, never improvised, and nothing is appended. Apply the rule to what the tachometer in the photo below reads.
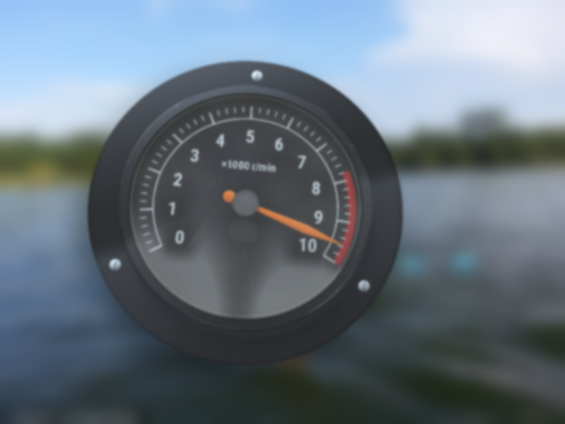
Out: {"value": 9600, "unit": "rpm"}
